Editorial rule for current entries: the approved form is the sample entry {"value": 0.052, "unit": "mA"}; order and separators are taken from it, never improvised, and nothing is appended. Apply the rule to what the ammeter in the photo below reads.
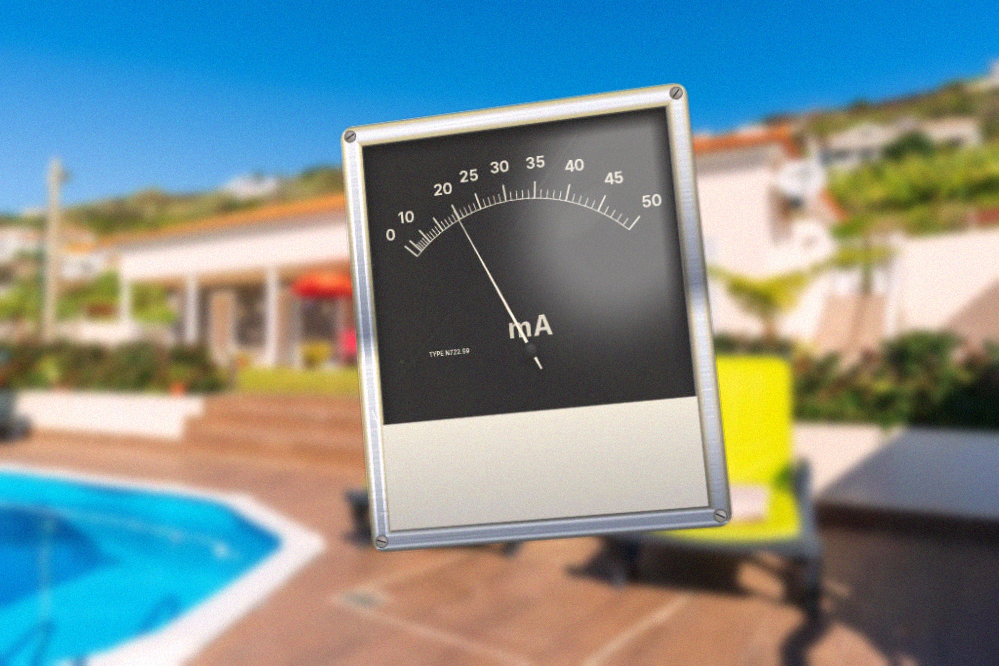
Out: {"value": 20, "unit": "mA"}
